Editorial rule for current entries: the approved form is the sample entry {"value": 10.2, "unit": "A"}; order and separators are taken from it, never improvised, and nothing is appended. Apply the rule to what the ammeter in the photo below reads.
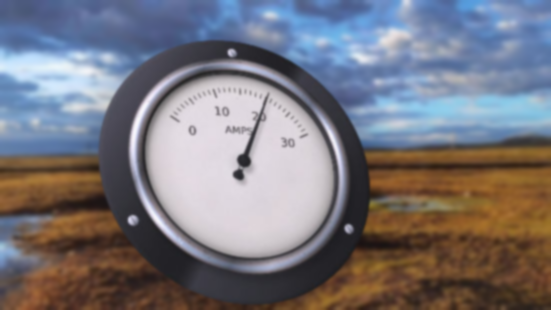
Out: {"value": 20, "unit": "A"}
